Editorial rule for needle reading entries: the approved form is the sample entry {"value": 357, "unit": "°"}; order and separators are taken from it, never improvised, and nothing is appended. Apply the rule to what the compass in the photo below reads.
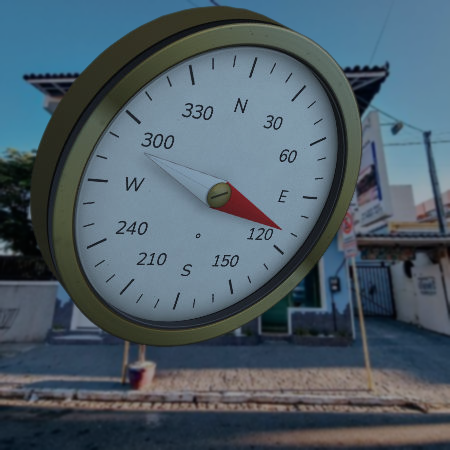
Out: {"value": 110, "unit": "°"}
